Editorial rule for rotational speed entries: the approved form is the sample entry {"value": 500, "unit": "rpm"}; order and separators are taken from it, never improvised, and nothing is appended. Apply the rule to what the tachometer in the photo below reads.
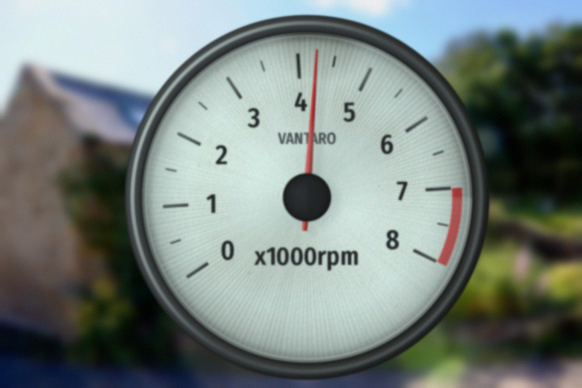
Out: {"value": 4250, "unit": "rpm"}
